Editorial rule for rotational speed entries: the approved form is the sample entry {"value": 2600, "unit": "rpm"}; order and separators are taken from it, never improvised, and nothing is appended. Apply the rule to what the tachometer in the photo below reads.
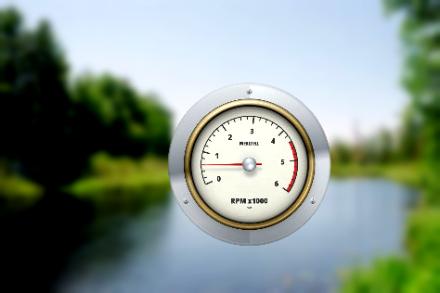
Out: {"value": 600, "unit": "rpm"}
